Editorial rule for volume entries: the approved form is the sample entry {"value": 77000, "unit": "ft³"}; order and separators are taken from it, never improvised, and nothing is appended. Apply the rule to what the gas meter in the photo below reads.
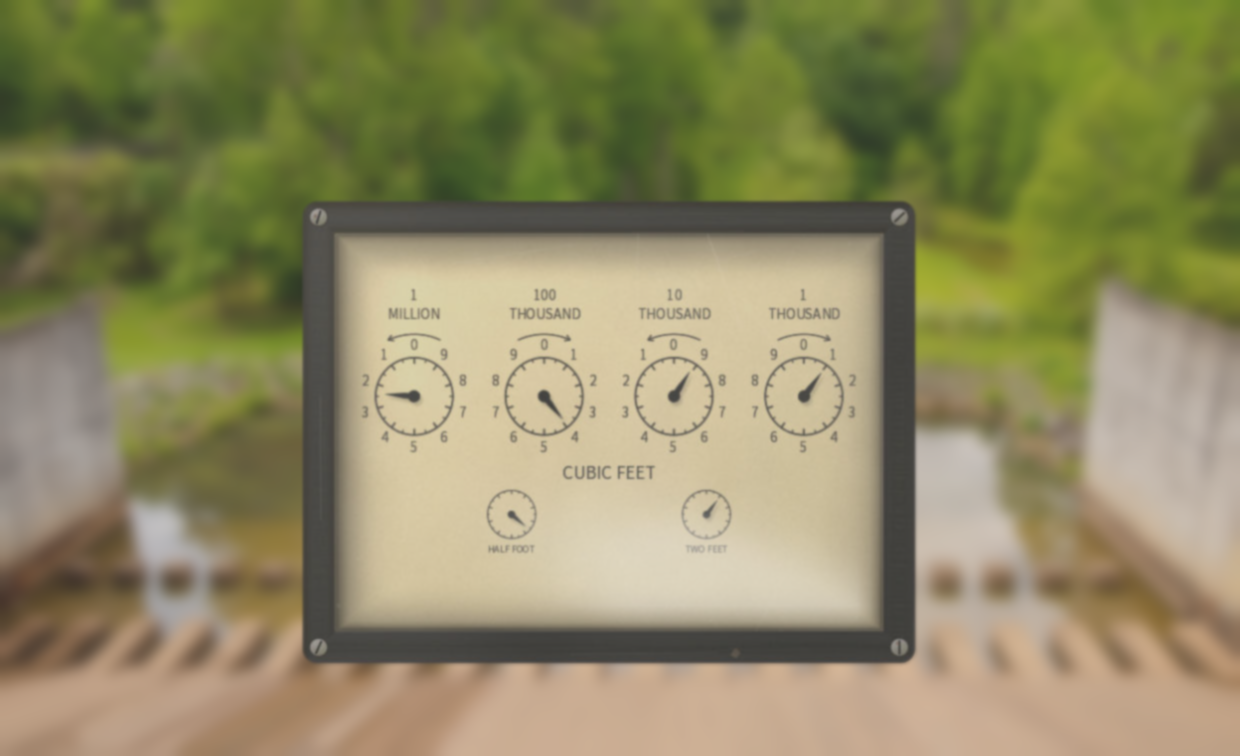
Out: {"value": 239100, "unit": "ft³"}
